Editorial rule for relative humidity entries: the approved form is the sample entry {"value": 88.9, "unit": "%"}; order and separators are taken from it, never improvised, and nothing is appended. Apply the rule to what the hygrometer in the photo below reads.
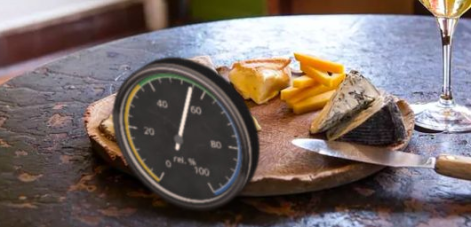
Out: {"value": 56, "unit": "%"}
